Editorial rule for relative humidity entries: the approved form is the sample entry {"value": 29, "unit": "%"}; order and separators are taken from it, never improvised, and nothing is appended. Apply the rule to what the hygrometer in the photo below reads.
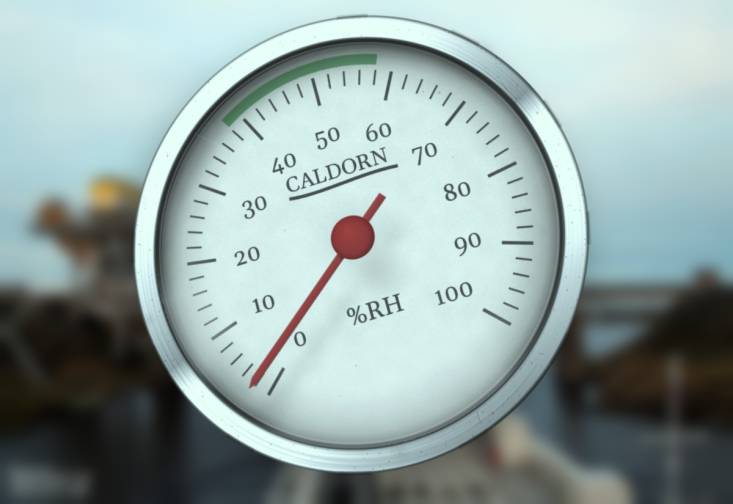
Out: {"value": 2, "unit": "%"}
